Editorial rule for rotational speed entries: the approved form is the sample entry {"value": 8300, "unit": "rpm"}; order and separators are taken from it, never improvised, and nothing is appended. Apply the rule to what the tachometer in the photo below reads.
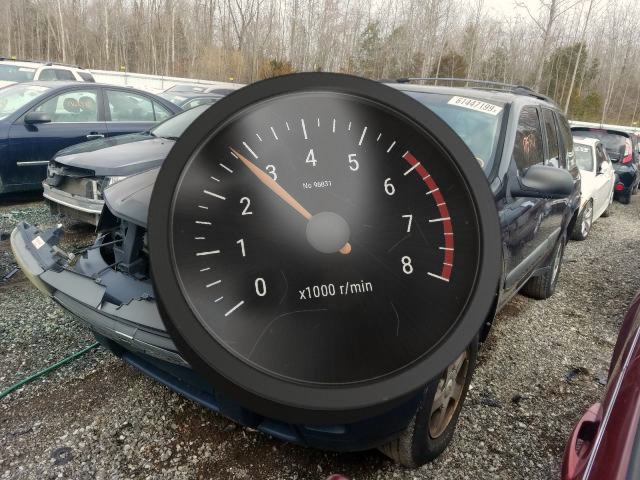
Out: {"value": 2750, "unit": "rpm"}
